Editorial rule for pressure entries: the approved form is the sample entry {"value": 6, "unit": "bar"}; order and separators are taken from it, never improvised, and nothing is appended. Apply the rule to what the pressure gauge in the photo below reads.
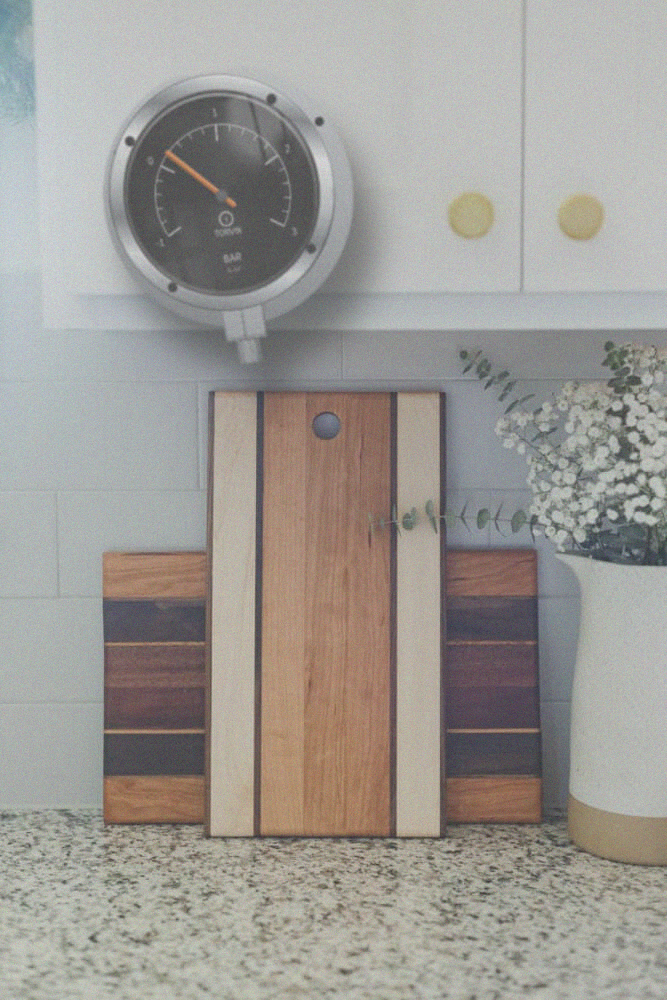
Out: {"value": 0.2, "unit": "bar"}
